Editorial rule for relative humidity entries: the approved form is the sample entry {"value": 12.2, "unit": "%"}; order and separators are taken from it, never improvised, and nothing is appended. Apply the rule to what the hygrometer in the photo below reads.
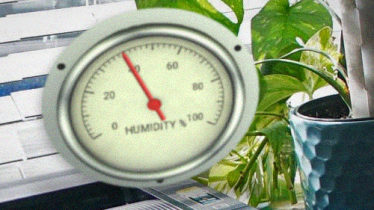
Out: {"value": 40, "unit": "%"}
